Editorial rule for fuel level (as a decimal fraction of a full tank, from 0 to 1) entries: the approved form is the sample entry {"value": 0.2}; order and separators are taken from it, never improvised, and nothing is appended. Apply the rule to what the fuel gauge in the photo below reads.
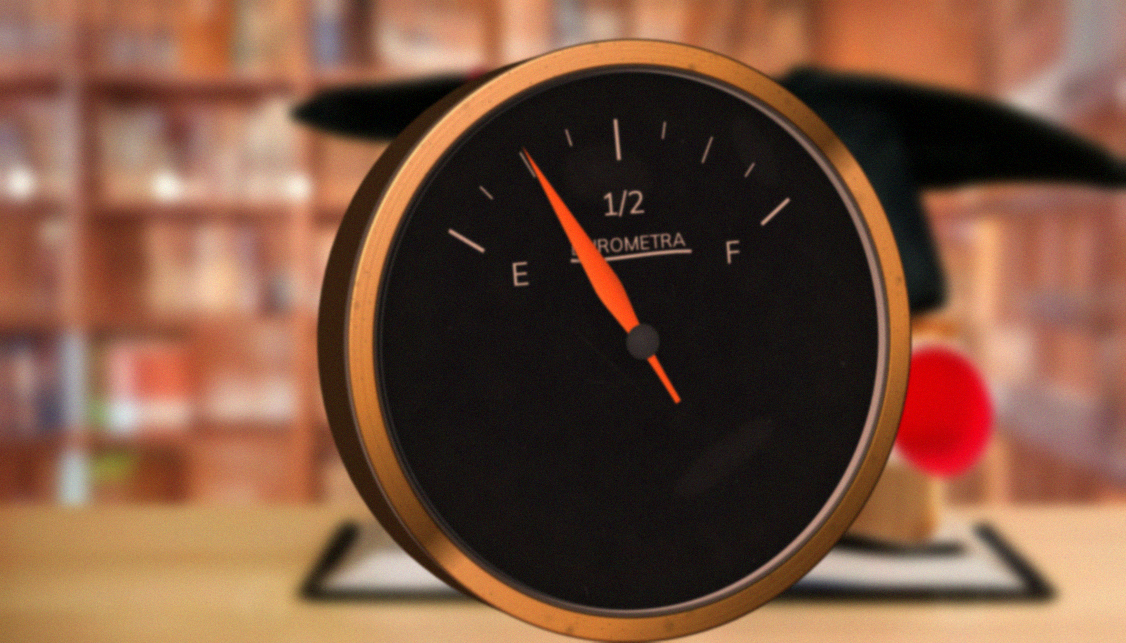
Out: {"value": 0.25}
